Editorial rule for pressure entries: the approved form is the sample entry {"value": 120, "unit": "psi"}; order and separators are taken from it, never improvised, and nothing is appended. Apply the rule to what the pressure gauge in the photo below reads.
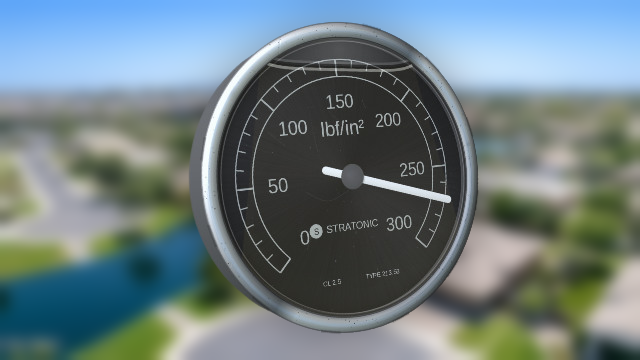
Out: {"value": 270, "unit": "psi"}
